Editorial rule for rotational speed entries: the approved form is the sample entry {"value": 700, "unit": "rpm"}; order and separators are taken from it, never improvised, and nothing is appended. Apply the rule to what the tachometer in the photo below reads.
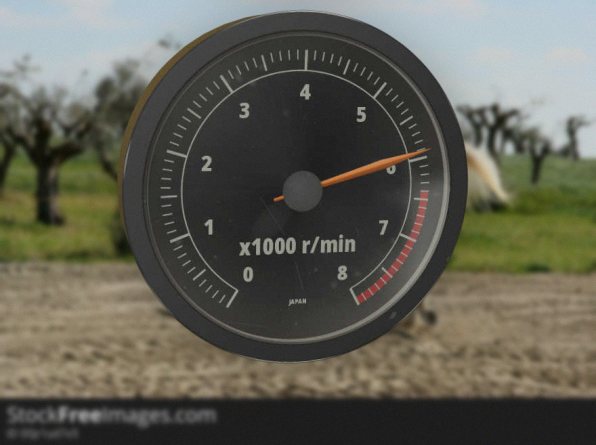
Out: {"value": 5900, "unit": "rpm"}
